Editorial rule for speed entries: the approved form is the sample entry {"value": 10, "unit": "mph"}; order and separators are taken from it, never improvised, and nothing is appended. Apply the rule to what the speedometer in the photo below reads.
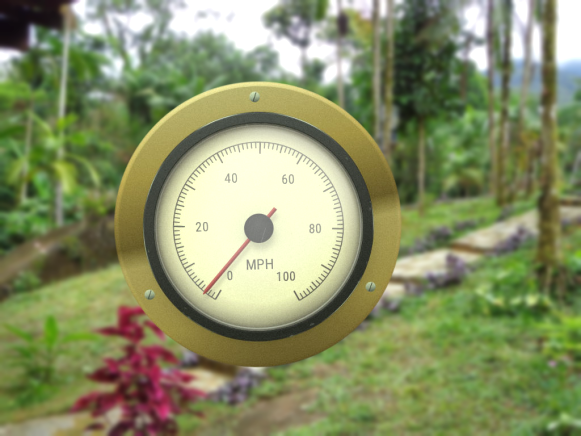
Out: {"value": 3, "unit": "mph"}
